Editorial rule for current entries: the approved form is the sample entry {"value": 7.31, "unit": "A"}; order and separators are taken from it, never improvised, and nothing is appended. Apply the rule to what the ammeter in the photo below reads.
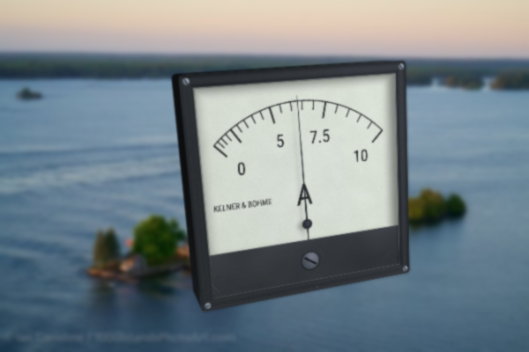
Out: {"value": 6.25, "unit": "A"}
